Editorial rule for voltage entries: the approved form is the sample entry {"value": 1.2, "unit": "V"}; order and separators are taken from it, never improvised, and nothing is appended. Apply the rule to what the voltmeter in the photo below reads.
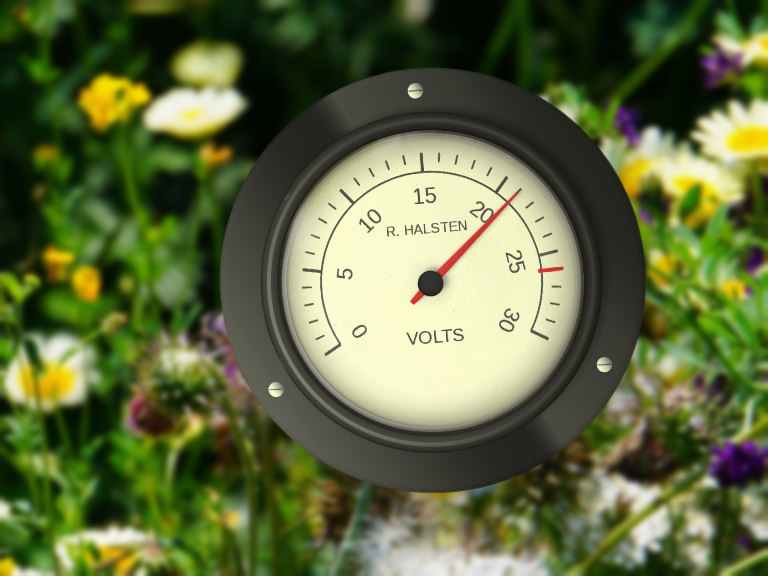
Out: {"value": 21, "unit": "V"}
